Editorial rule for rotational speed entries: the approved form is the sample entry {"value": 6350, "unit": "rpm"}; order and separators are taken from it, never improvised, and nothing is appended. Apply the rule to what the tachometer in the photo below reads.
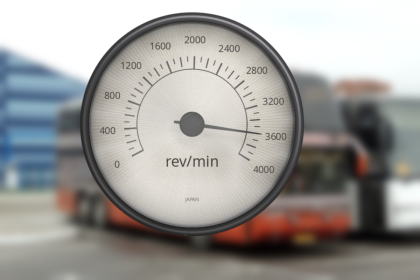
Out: {"value": 3600, "unit": "rpm"}
